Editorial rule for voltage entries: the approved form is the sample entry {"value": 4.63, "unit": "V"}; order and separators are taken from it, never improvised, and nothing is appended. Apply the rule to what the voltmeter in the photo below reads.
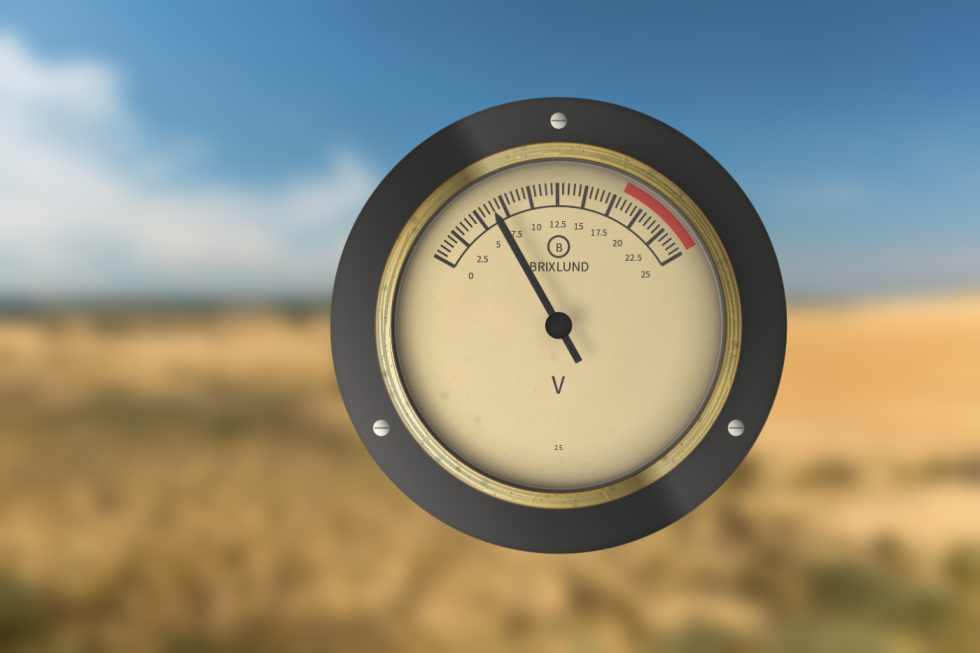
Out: {"value": 6.5, "unit": "V"}
